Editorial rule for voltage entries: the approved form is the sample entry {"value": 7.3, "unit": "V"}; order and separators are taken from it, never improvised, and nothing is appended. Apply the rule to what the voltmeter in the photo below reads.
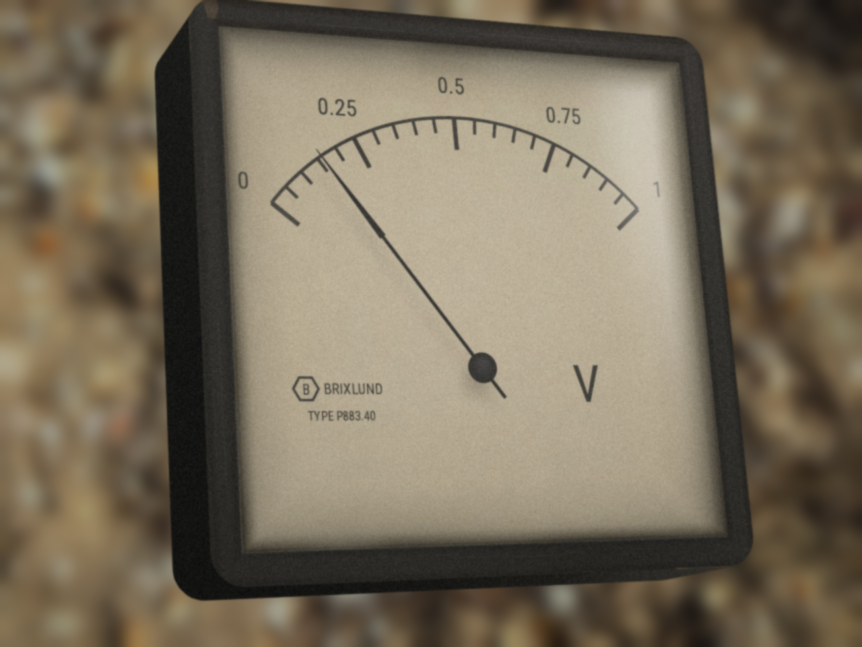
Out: {"value": 0.15, "unit": "V"}
